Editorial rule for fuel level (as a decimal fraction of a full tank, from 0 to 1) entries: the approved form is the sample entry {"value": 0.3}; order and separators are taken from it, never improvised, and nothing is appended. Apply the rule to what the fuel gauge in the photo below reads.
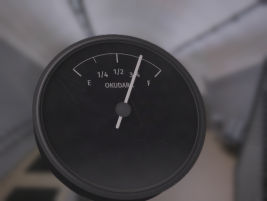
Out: {"value": 0.75}
